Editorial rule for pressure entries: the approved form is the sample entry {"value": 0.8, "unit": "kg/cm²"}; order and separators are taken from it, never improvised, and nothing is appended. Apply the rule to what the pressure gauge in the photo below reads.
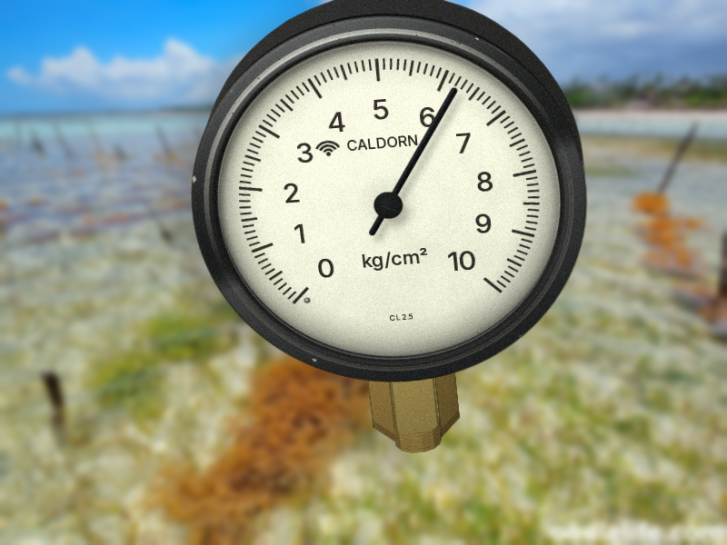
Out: {"value": 6.2, "unit": "kg/cm²"}
